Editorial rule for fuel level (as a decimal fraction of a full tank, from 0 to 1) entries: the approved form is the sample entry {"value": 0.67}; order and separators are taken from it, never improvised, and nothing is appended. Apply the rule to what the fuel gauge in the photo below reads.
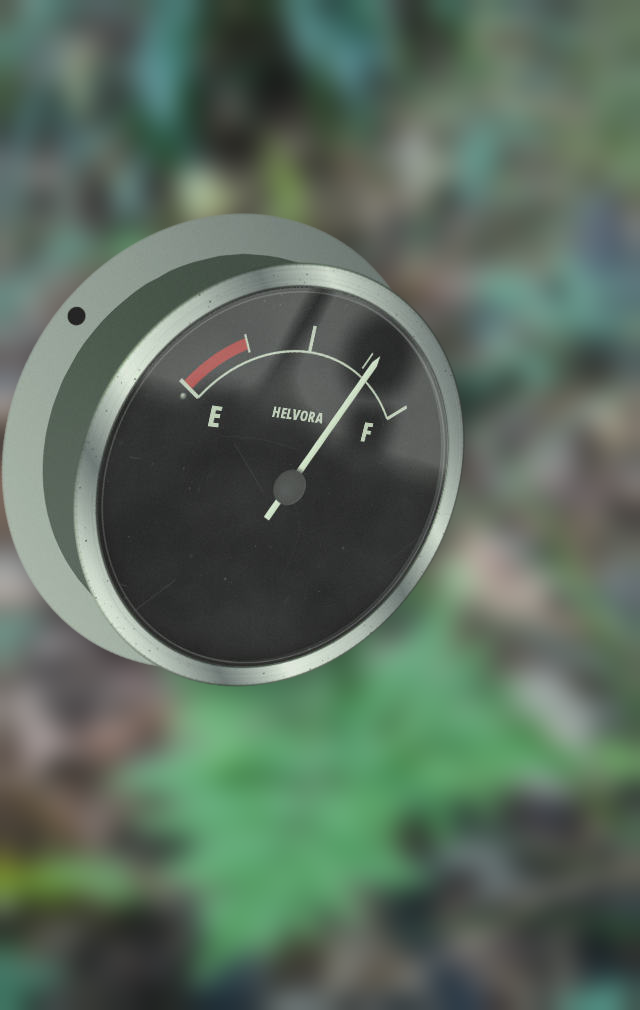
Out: {"value": 0.75}
